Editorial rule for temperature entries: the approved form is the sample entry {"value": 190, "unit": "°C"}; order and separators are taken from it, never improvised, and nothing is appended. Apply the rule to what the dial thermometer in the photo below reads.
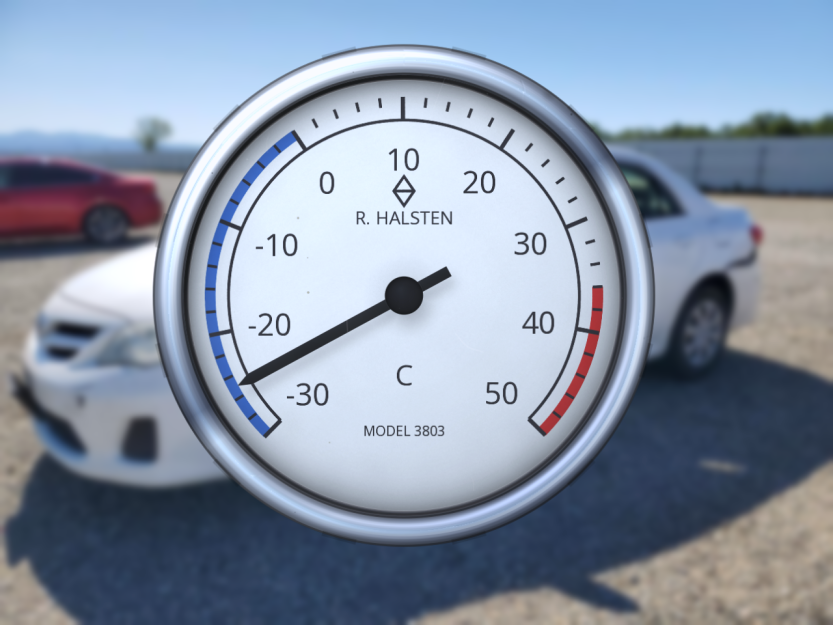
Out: {"value": -25, "unit": "°C"}
